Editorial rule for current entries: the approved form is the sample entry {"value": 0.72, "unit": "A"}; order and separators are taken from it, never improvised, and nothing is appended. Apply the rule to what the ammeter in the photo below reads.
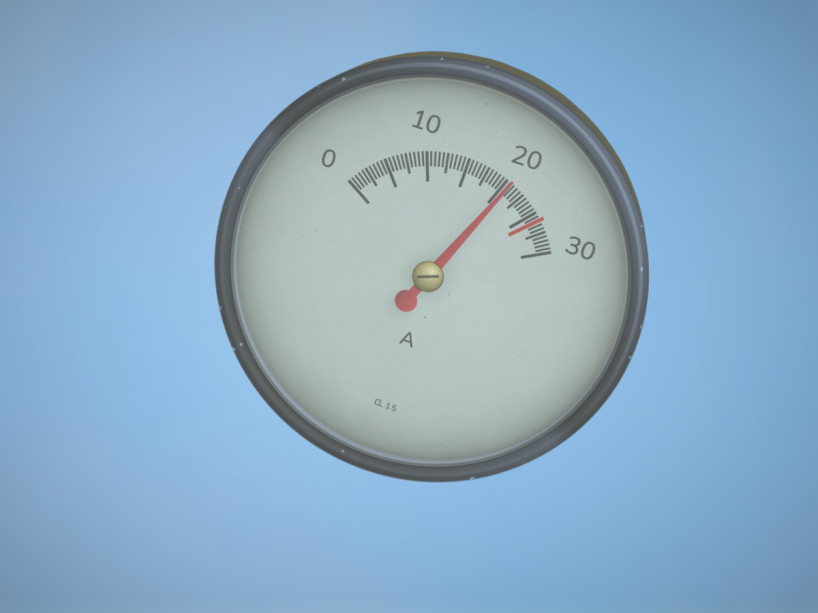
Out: {"value": 20.5, "unit": "A"}
